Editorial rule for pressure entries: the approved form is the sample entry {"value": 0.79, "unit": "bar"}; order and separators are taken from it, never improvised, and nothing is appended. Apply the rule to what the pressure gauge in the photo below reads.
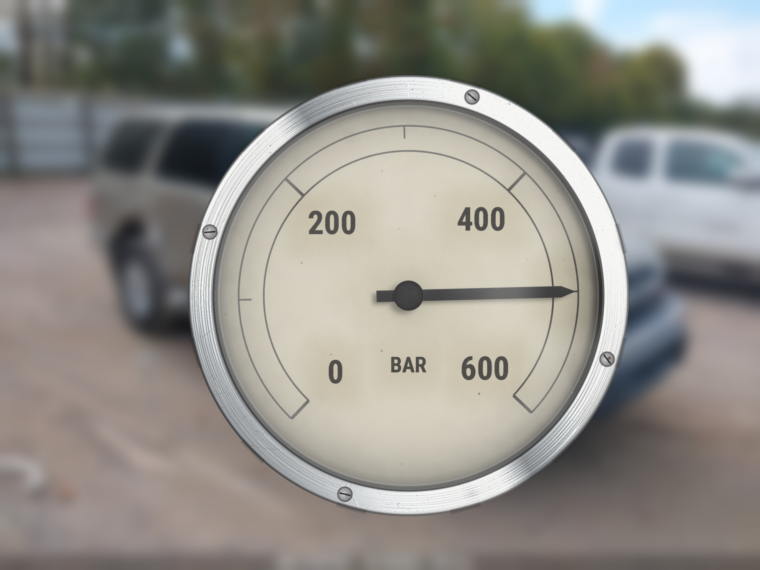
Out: {"value": 500, "unit": "bar"}
